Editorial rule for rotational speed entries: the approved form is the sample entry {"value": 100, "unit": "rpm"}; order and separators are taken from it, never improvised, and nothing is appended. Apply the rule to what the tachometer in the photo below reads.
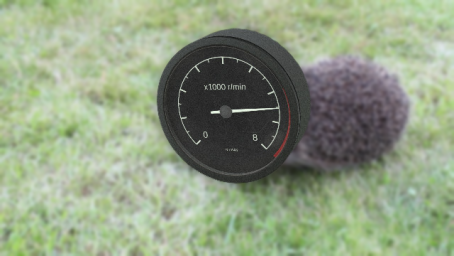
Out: {"value": 6500, "unit": "rpm"}
